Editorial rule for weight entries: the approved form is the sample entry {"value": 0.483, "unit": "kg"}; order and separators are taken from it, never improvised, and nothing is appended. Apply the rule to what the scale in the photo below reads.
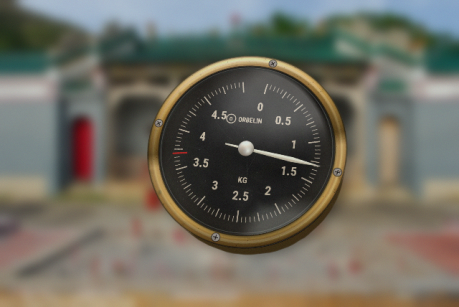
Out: {"value": 1.3, "unit": "kg"}
